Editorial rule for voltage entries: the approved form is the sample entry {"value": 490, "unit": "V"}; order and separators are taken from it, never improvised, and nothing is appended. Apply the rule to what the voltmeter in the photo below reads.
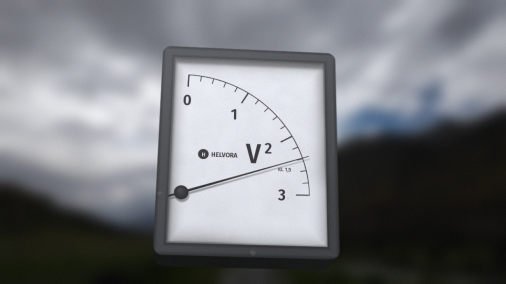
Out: {"value": 2.4, "unit": "V"}
